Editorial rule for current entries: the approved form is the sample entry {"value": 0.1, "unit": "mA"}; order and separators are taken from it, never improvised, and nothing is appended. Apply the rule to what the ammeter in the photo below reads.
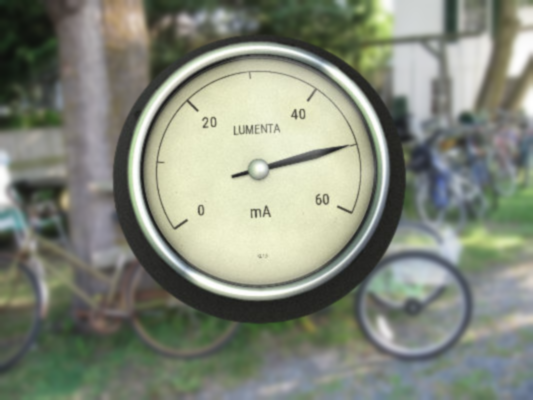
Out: {"value": 50, "unit": "mA"}
